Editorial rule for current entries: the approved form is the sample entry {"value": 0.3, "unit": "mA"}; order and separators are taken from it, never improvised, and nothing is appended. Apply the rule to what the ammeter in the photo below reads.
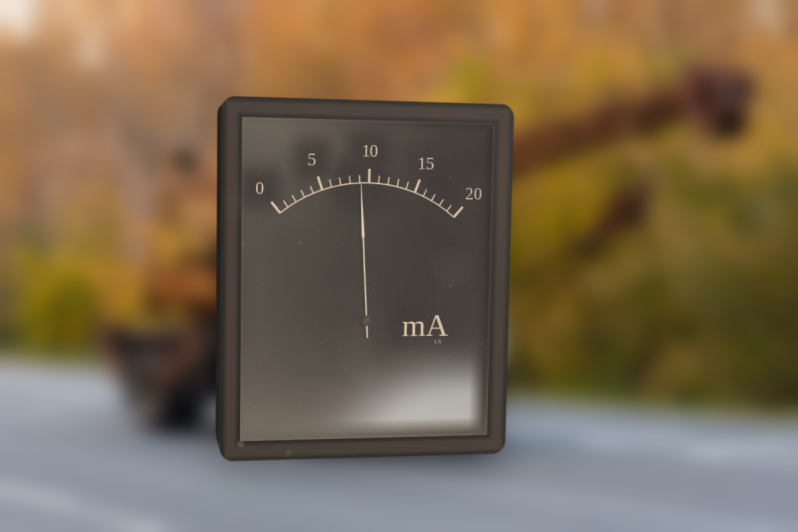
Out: {"value": 9, "unit": "mA"}
